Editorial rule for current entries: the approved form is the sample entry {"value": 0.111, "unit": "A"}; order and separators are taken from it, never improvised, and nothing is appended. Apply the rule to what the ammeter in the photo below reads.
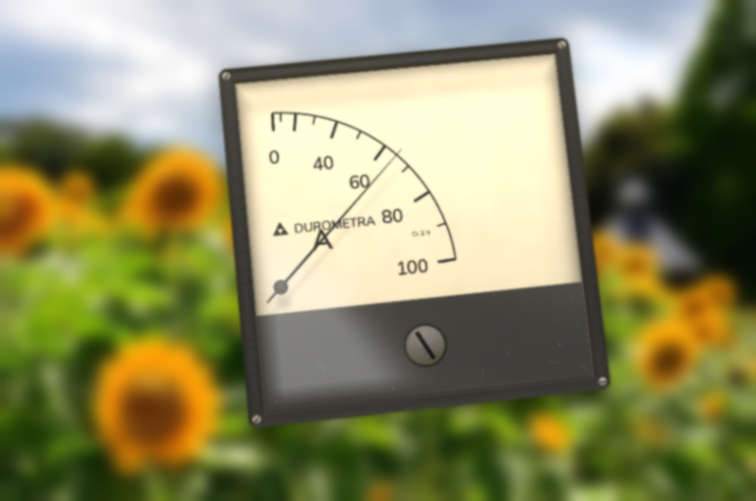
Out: {"value": 65, "unit": "A"}
